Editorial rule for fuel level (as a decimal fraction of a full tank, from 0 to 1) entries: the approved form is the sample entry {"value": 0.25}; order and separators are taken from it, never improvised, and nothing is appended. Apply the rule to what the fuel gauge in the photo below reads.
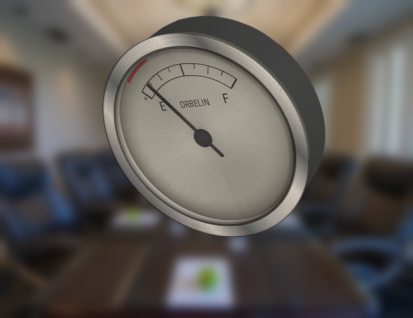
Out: {"value": 0.125}
